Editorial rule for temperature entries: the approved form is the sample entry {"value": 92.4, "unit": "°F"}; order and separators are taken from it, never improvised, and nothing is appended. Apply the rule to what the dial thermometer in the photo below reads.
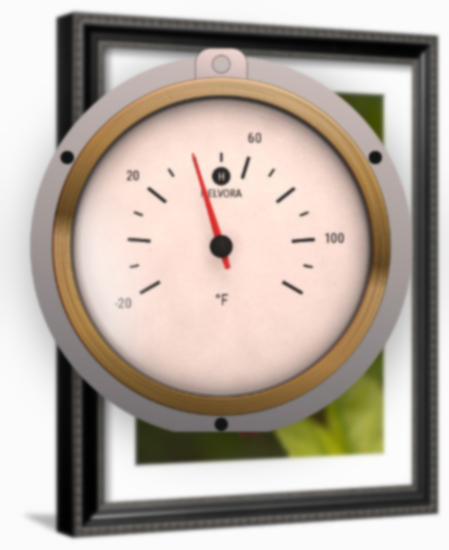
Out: {"value": 40, "unit": "°F"}
